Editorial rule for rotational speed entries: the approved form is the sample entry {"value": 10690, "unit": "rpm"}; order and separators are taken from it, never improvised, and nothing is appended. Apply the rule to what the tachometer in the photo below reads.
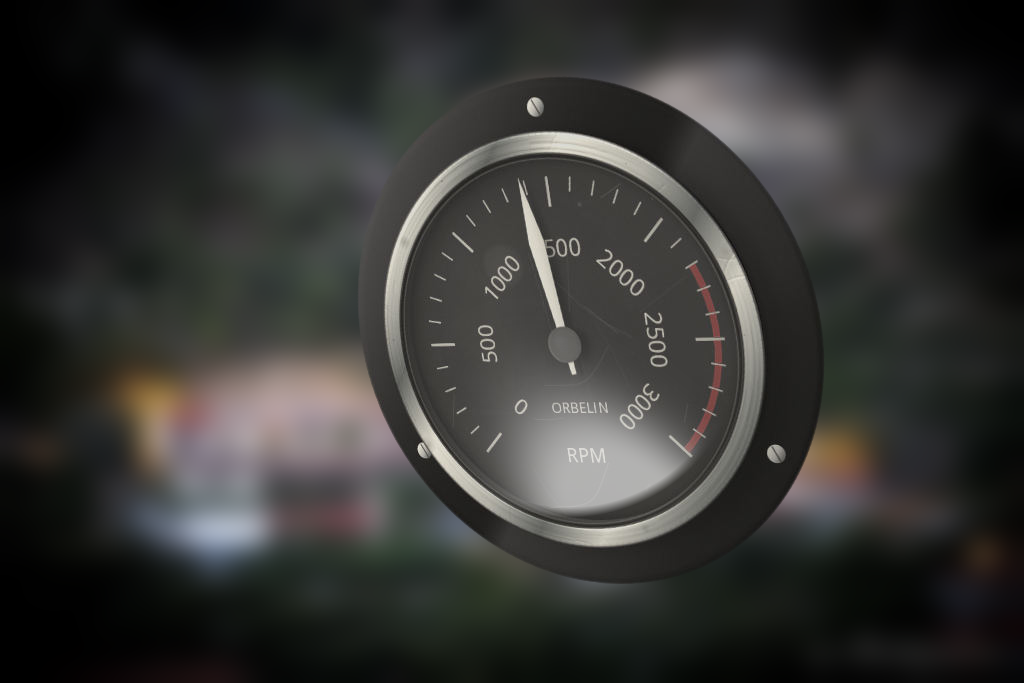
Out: {"value": 1400, "unit": "rpm"}
